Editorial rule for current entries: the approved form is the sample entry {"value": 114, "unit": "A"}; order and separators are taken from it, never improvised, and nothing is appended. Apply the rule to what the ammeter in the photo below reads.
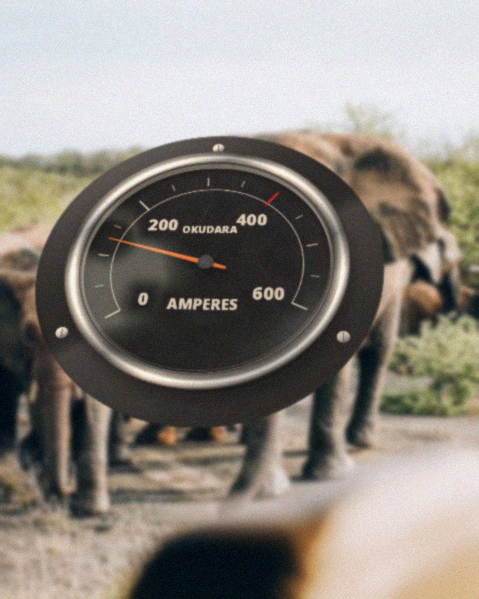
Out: {"value": 125, "unit": "A"}
